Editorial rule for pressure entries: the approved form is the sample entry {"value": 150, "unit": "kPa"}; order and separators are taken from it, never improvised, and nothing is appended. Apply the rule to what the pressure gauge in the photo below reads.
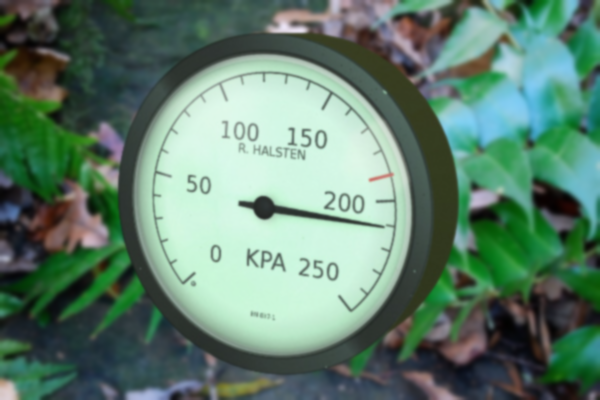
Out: {"value": 210, "unit": "kPa"}
